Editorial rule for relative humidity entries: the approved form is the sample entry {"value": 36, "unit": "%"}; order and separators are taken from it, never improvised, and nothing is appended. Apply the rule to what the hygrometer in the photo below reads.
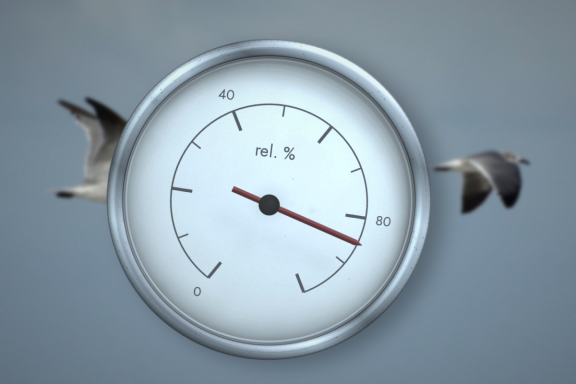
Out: {"value": 85, "unit": "%"}
